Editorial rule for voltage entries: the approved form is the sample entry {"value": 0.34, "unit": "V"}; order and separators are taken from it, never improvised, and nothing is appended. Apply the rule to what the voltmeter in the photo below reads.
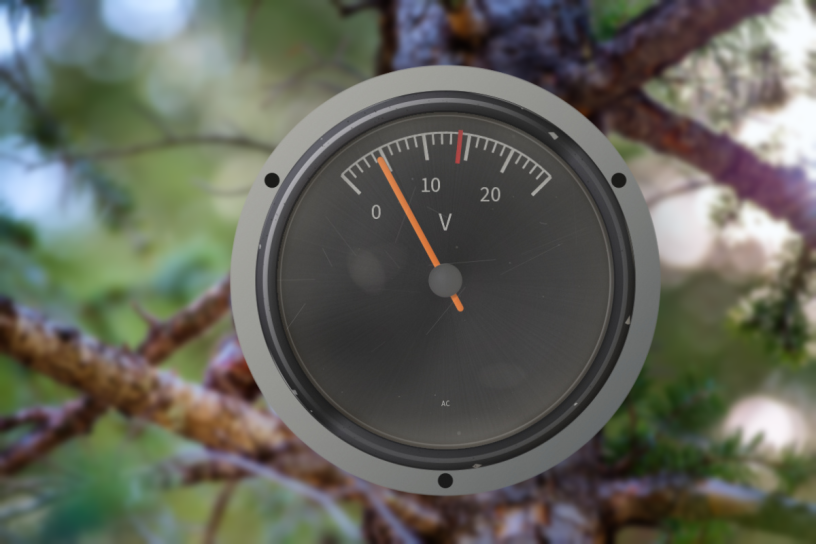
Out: {"value": 4.5, "unit": "V"}
